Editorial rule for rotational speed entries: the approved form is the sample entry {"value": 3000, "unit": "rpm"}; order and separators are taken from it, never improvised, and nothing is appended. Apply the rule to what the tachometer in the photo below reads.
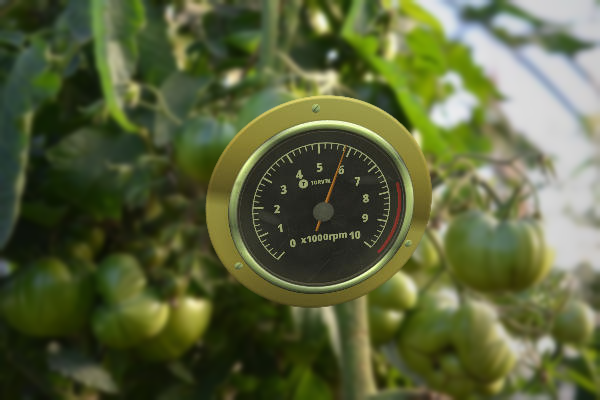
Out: {"value": 5800, "unit": "rpm"}
